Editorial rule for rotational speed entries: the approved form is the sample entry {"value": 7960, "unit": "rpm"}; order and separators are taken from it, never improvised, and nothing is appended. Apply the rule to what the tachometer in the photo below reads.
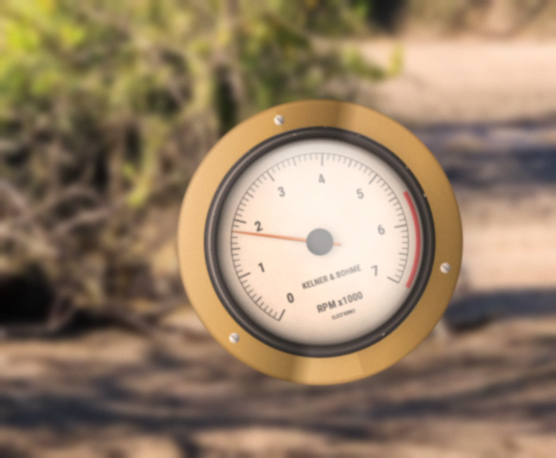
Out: {"value": 1800, "unit": "rpm"}
